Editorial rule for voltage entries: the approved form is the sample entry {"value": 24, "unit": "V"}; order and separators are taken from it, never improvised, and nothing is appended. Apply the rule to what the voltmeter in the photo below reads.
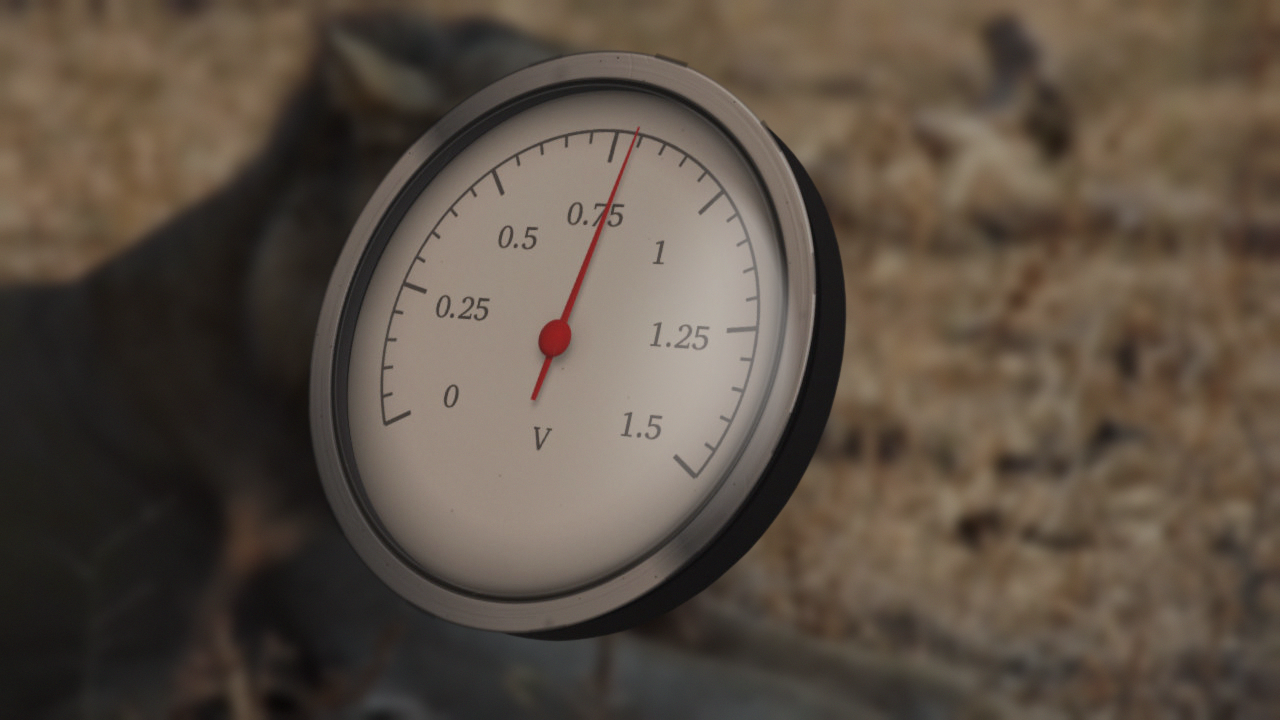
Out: {"value": 0.8, "unit": "V"}
